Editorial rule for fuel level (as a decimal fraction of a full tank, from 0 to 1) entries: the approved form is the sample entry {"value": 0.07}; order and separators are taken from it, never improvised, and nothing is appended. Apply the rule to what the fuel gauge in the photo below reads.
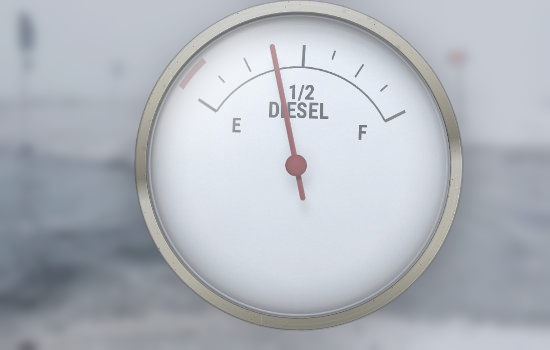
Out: {"value": 0.375}
